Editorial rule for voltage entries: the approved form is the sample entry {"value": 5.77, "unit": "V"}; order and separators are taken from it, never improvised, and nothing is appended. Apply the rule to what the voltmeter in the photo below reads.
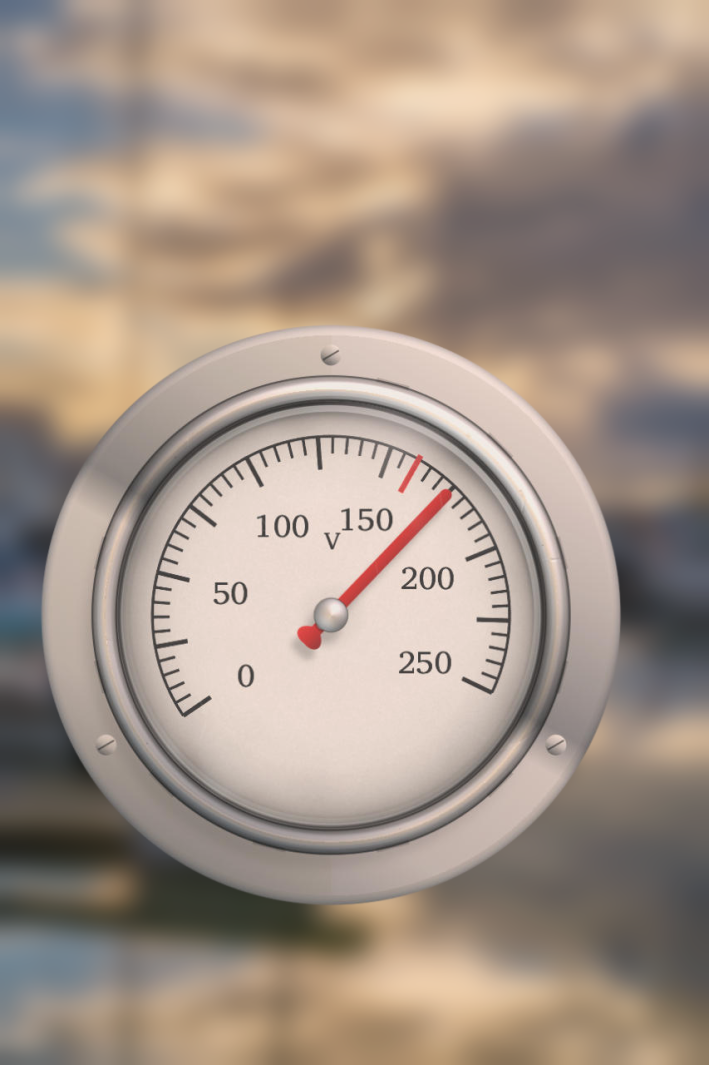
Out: {"value": 175, "unit": "V"}
